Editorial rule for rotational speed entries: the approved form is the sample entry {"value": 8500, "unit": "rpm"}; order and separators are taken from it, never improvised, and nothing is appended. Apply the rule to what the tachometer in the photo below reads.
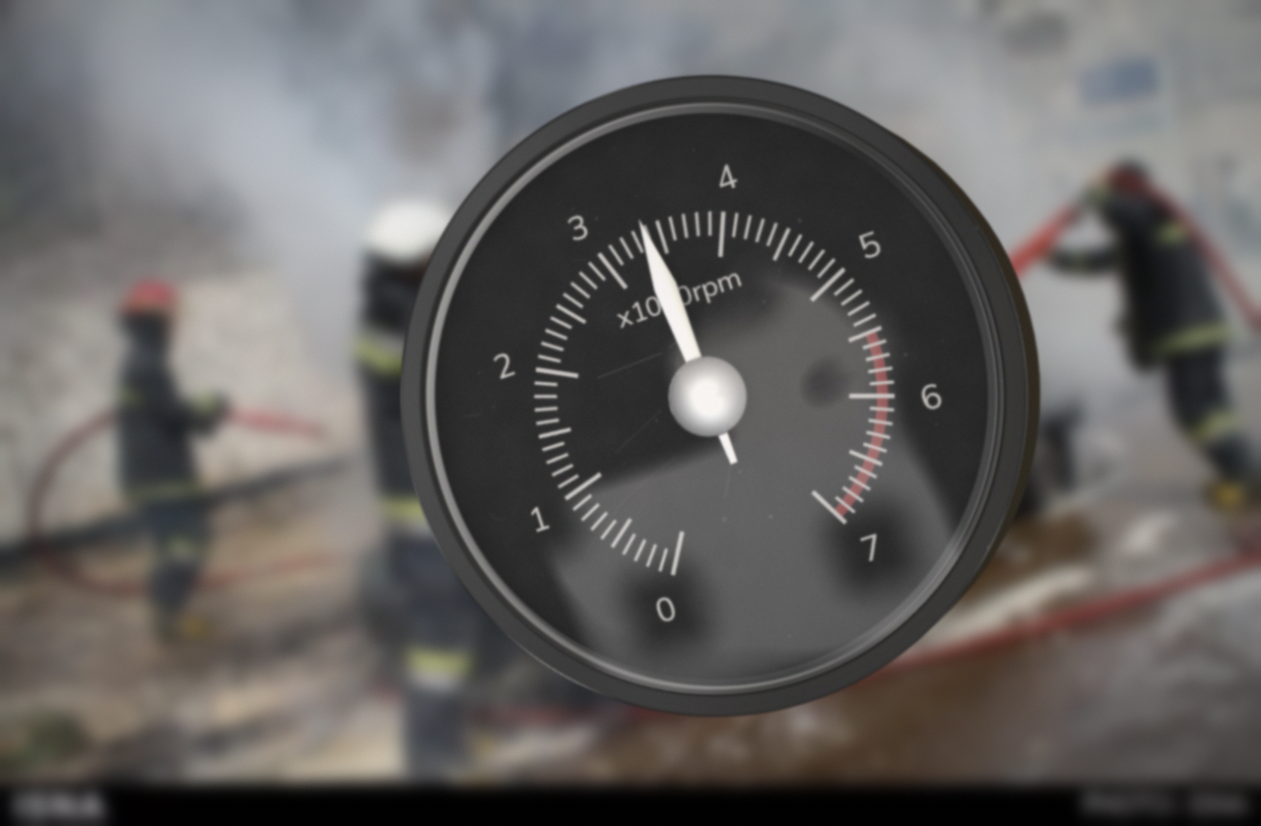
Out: {"value": 3400, "unit": "rpm"}
